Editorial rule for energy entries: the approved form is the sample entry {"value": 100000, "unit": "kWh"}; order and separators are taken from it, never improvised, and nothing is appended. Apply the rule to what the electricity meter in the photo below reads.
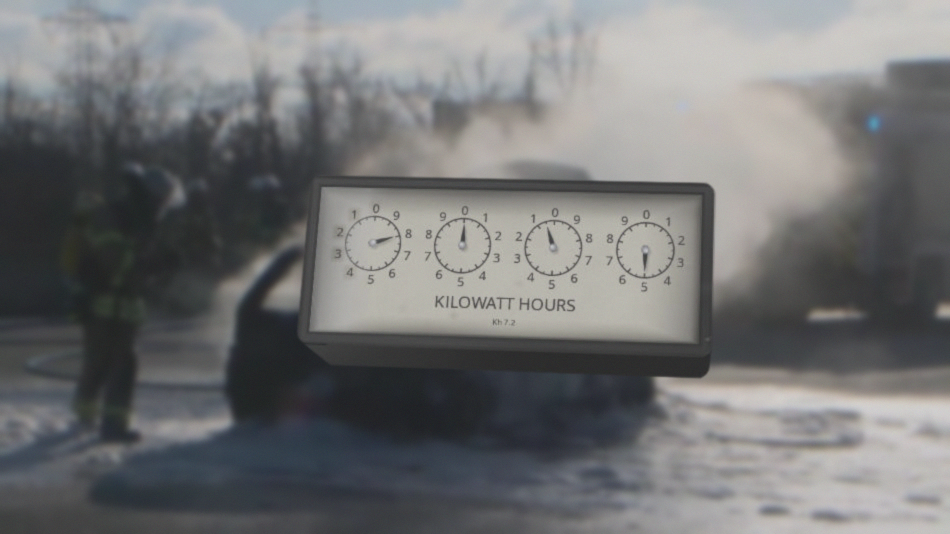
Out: {"value": 8005, "unit": "kWh"}
